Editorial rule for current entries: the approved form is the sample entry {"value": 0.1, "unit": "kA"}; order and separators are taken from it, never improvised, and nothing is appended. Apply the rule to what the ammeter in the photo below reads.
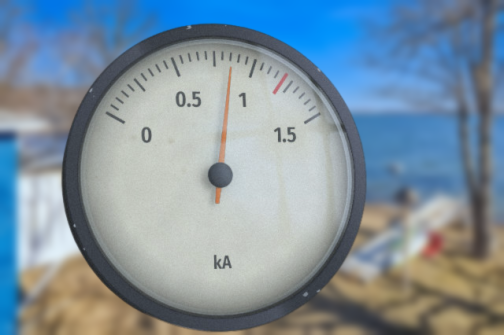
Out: {"value": 0.85, "unit": "kA"}
